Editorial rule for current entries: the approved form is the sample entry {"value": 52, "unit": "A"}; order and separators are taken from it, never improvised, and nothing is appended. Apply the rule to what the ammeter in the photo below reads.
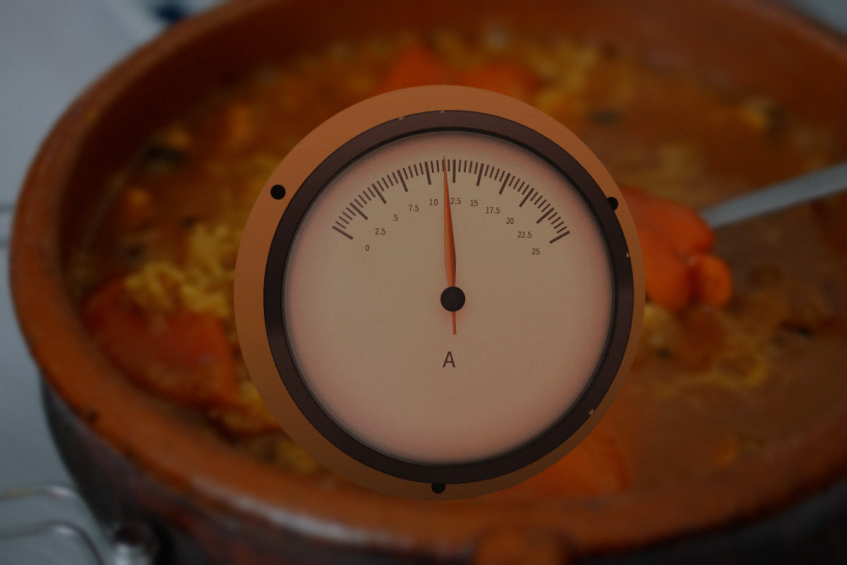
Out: {"value": 11.5, "unit": "A"}
